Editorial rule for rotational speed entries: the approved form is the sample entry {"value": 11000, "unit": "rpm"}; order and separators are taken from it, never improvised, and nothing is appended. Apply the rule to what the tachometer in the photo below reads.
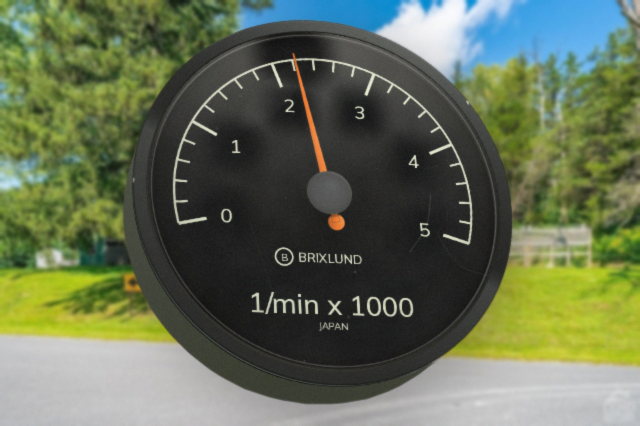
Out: {"value": 2200, "unit": "rpm"}
